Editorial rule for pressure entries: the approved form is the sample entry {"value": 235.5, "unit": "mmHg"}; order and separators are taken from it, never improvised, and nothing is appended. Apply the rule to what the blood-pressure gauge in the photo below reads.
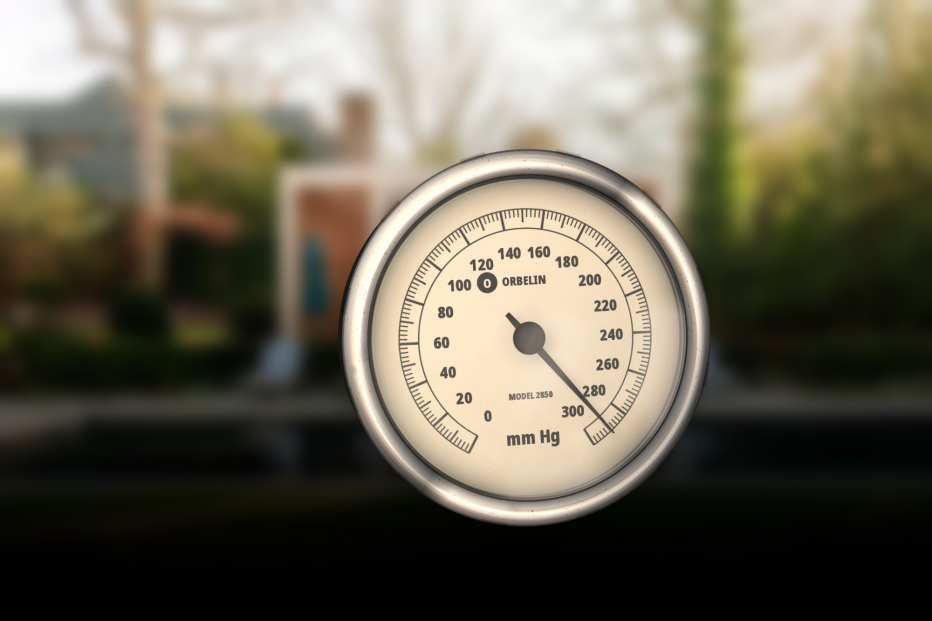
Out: {"value": 290, "unit": "mmHg"}
